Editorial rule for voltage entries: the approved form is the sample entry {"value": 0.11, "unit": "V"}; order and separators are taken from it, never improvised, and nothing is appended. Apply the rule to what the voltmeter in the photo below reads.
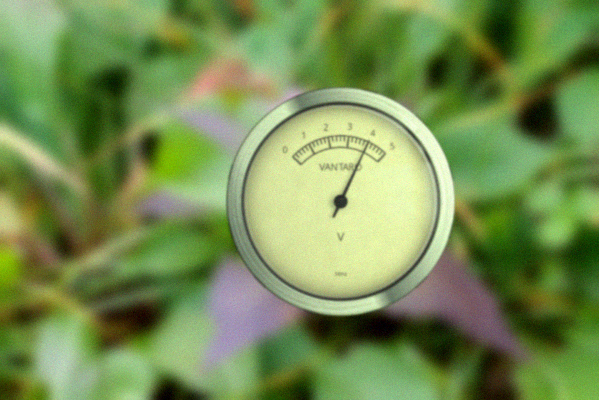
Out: {"value": 4, "unit": "V"}
